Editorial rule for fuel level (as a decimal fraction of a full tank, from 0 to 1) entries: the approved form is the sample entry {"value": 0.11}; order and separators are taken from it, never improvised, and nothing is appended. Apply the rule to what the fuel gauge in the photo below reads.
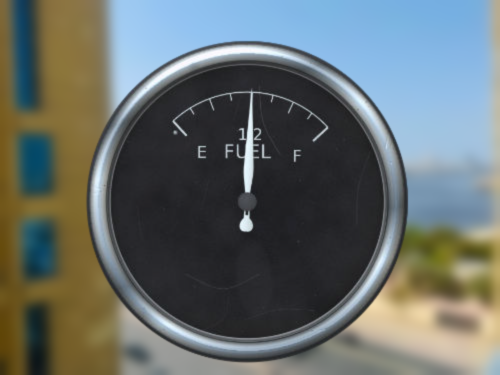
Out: {"value": 0.5}
